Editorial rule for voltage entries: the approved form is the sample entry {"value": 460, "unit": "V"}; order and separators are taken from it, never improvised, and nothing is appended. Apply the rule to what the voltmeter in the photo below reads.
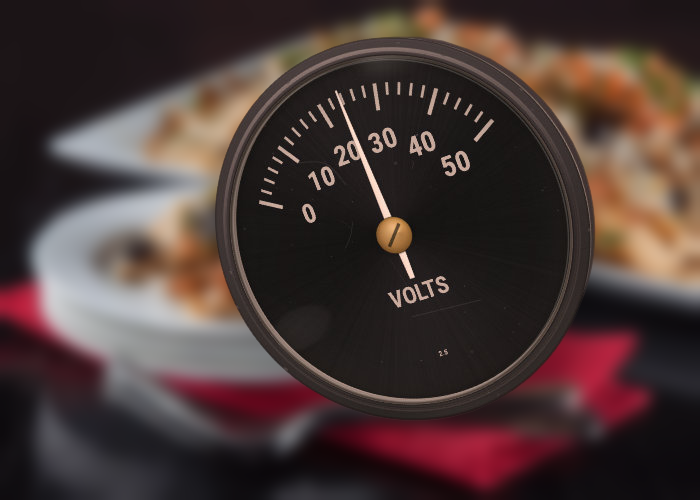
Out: {"value": 24, "unit": "V"}
